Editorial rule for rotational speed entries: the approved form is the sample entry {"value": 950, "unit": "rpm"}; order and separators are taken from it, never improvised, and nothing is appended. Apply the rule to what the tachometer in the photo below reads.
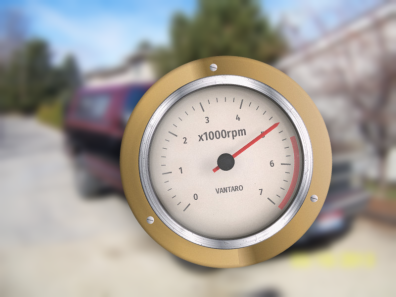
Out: {"value": 5000, "unit": "rpm"}
